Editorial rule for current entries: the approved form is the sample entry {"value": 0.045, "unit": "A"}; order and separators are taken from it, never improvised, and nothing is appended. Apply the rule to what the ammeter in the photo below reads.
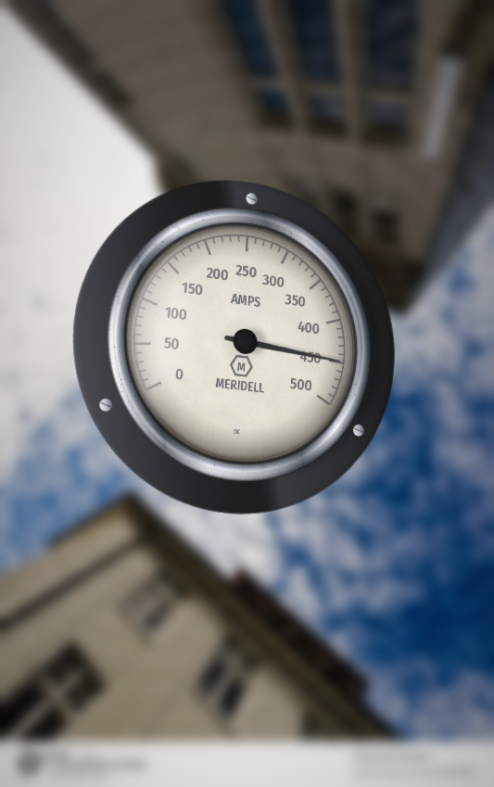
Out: {"value": 450, "unit": "A"}
